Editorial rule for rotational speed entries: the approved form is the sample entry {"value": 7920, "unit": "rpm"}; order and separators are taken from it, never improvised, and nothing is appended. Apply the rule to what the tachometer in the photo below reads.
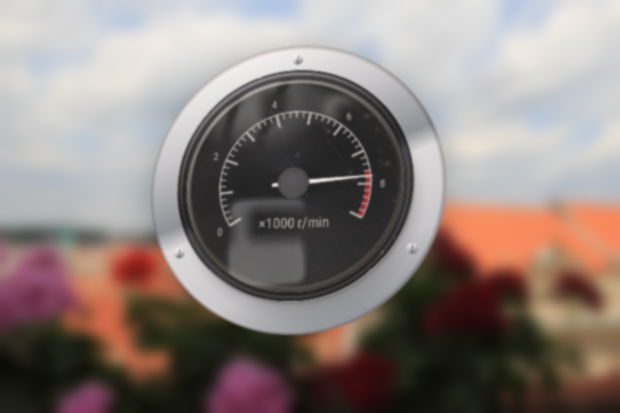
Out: {"value": 7800, "unit": "rpm"}
